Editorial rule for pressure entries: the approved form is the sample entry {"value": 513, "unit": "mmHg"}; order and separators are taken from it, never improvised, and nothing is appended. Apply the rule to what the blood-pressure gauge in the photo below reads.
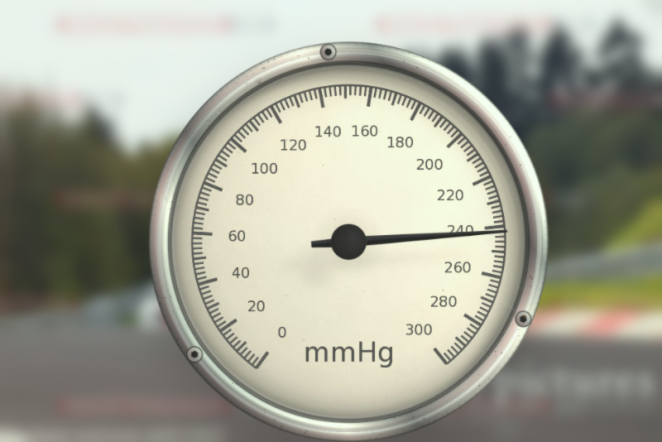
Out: {"value": 242, "unit": "mmHg"}
